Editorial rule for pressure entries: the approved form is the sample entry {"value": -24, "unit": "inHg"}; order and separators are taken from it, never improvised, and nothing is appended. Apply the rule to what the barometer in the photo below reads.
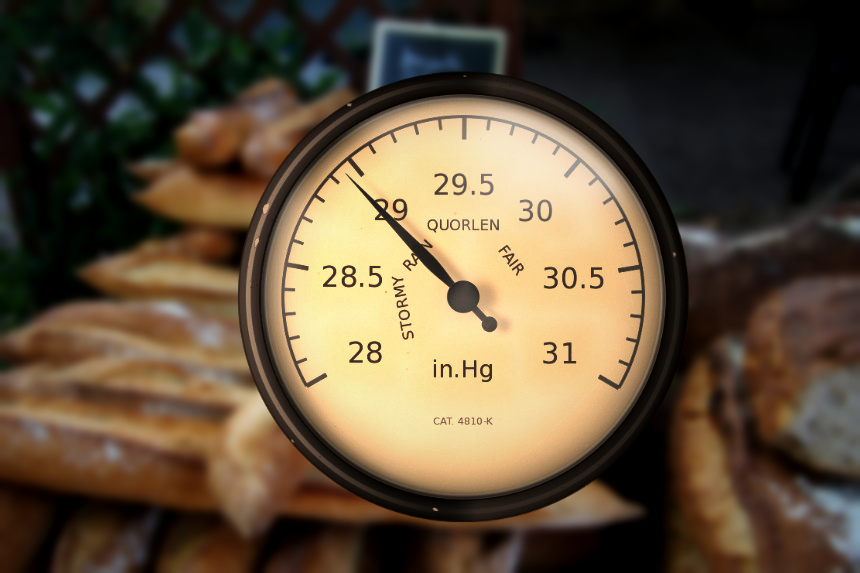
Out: {"value": 28.95, "unit": "inHg"}
